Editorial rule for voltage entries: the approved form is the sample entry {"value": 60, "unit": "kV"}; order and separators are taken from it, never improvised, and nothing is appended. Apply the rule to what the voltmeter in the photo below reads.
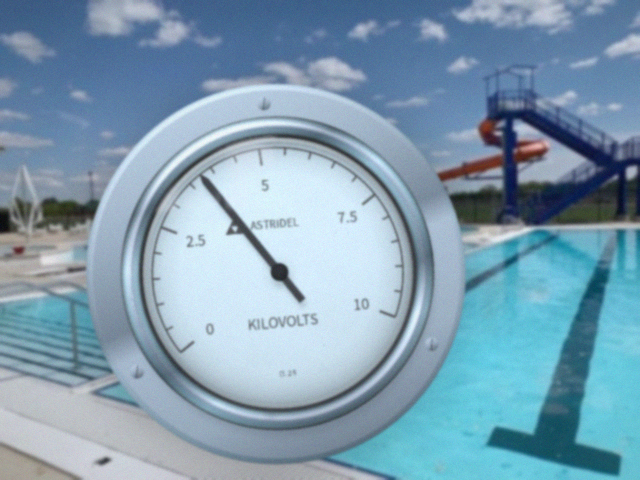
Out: {"value": 3.75, "unit": "kV"}
